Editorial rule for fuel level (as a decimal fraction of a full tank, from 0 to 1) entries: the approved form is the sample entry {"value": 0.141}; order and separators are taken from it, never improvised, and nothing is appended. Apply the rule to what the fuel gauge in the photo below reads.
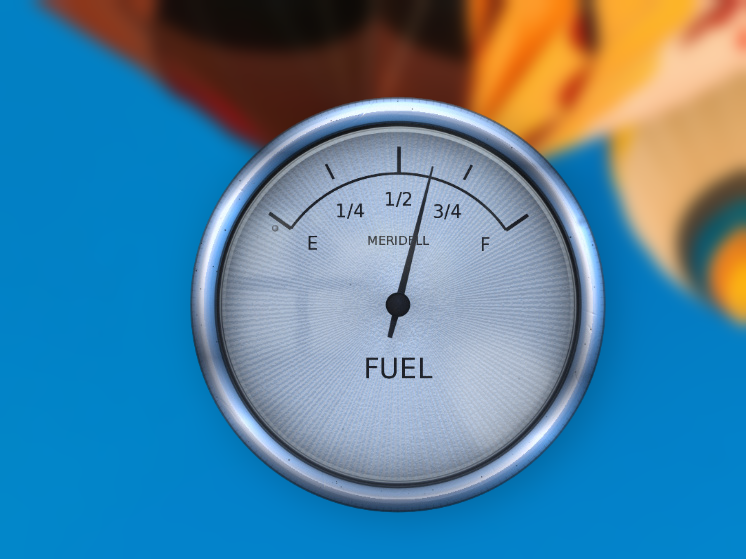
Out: {"value": 0.625}
